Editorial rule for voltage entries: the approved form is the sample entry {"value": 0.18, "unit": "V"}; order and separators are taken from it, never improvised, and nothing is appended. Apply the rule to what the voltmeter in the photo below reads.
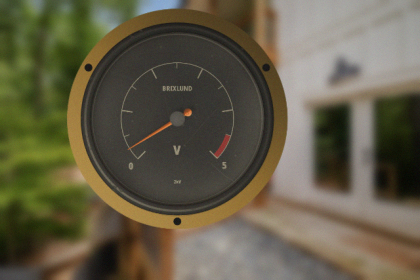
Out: {"value": 0.25, "unit": "V"}
